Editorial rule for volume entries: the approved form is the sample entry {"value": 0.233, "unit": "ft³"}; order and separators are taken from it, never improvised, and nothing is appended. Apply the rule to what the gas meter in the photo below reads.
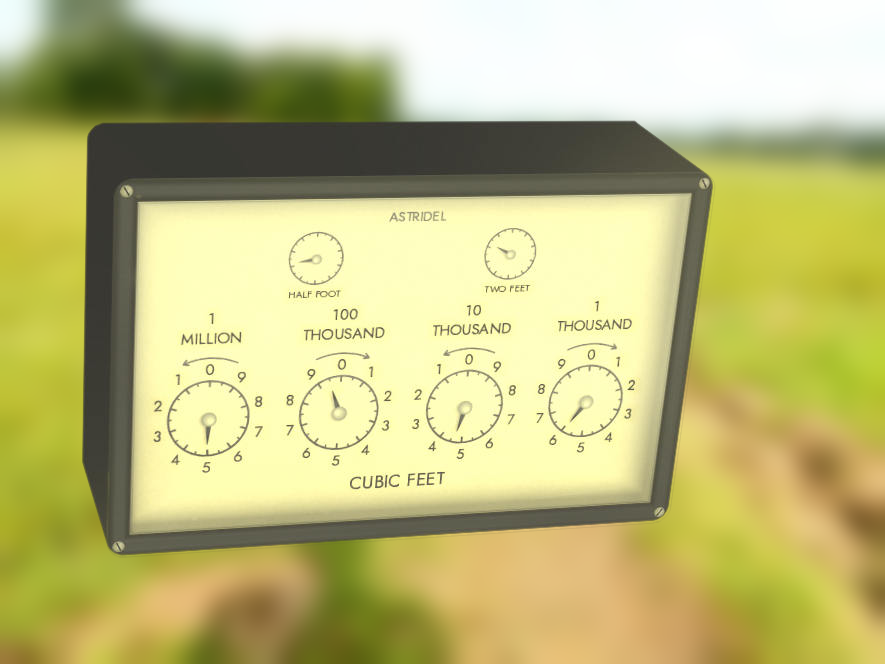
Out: {"value": 494600, "unit": "ft³"}
